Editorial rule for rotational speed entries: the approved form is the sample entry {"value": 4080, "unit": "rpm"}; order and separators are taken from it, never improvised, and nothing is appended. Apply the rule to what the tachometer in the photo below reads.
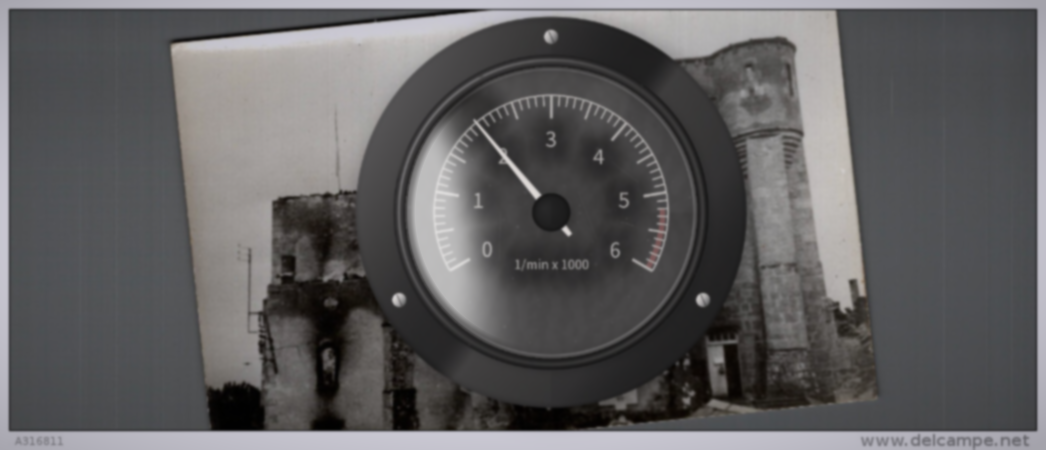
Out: {"value": 2000, "unit": "rpm"}
